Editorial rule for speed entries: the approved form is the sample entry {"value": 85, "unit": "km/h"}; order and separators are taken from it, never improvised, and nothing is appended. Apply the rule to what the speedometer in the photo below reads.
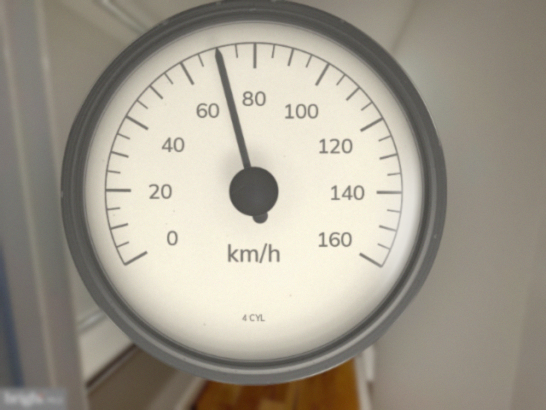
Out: {"value": 70, "unit": "km/h"}
